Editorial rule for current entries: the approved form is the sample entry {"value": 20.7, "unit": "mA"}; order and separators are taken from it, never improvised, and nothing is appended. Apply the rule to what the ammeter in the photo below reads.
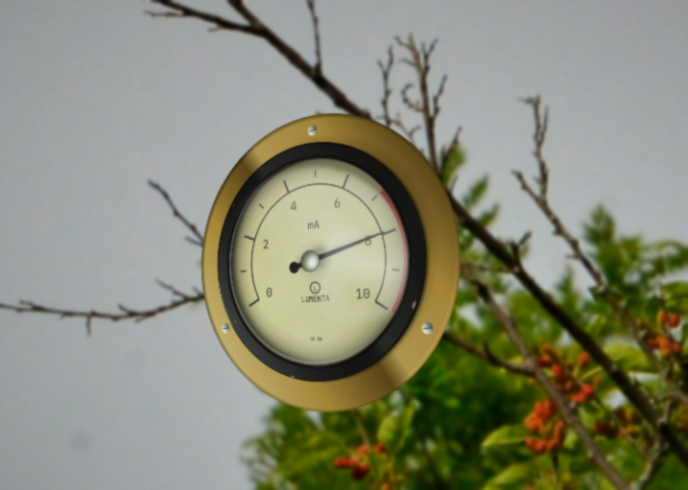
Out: {"value": 8, "unit": "mA"}
